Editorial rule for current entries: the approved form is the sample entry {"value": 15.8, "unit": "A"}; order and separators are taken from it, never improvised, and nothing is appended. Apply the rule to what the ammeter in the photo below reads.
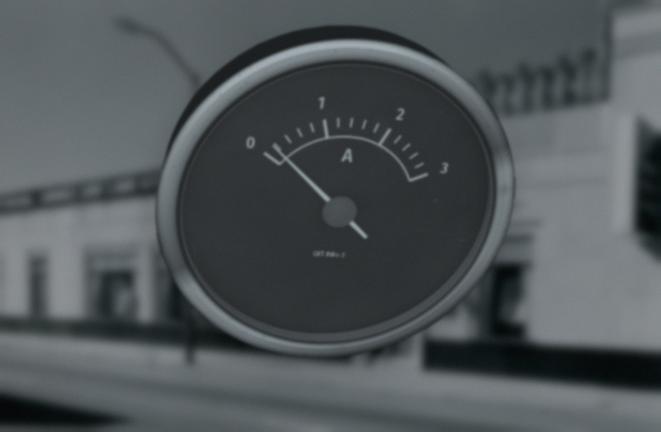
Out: {"value": 0.2, "unit": "A"}
